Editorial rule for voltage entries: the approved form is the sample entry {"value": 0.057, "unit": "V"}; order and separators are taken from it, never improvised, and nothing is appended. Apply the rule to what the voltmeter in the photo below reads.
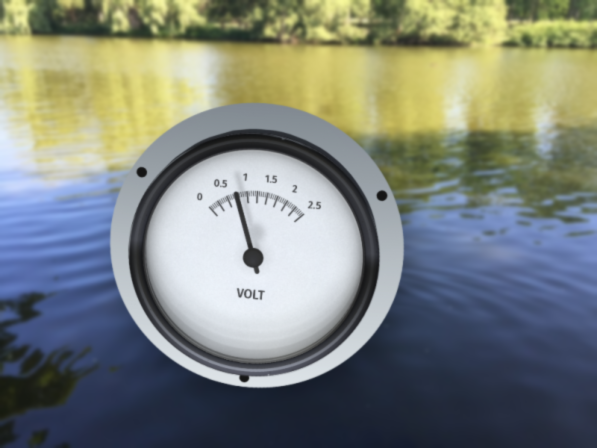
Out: {"value": 0.75, "unit": "V"}
